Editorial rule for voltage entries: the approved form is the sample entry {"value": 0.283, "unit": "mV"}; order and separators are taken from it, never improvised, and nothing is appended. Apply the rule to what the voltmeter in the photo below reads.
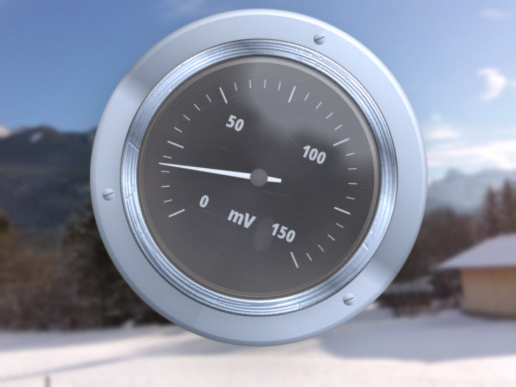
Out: {"value": 17.5, "unit": "mV"}
